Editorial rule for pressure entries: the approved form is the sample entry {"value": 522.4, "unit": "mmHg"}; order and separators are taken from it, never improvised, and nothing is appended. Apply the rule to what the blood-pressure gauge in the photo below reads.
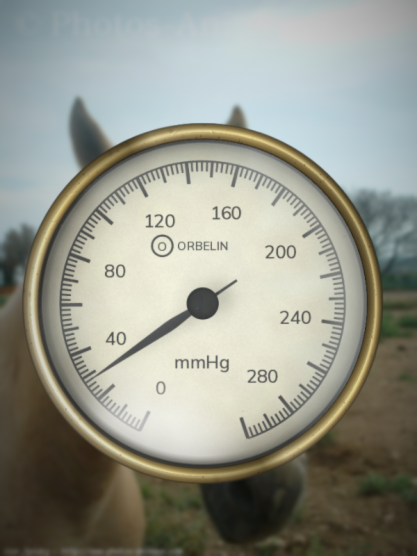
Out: {"value": 28, "unit": "mmHg"}
